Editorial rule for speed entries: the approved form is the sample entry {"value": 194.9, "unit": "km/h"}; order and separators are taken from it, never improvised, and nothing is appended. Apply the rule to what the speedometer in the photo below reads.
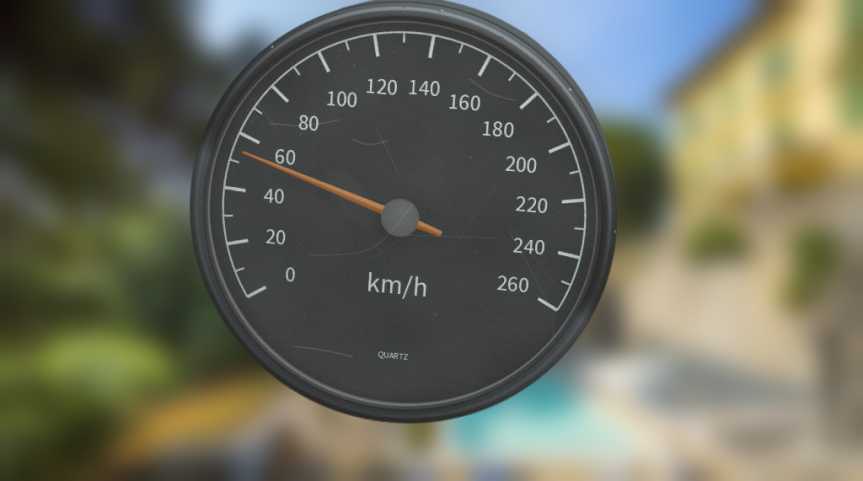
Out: {"value": 55, "unit": "km/h"}
